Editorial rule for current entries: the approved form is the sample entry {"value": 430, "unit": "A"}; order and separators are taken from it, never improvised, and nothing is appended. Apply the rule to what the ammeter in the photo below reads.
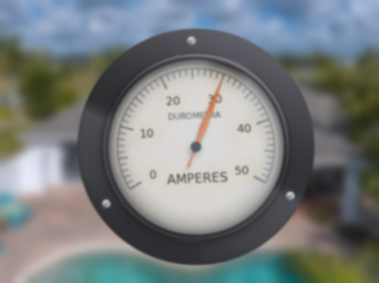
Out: {"value": 30, "unit": "A"}
